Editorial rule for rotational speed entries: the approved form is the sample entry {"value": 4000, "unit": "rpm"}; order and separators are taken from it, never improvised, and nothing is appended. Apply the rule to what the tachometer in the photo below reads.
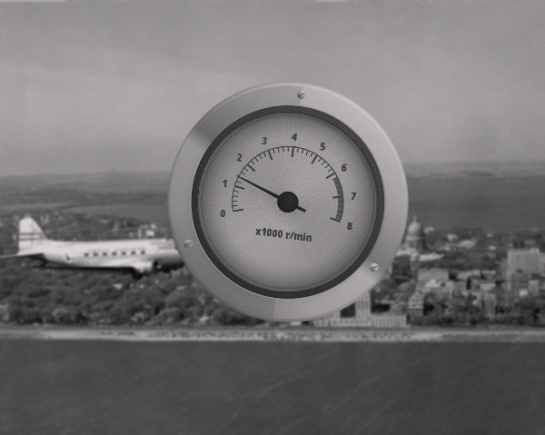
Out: {"value": 1400, "unit": "rpm"}
